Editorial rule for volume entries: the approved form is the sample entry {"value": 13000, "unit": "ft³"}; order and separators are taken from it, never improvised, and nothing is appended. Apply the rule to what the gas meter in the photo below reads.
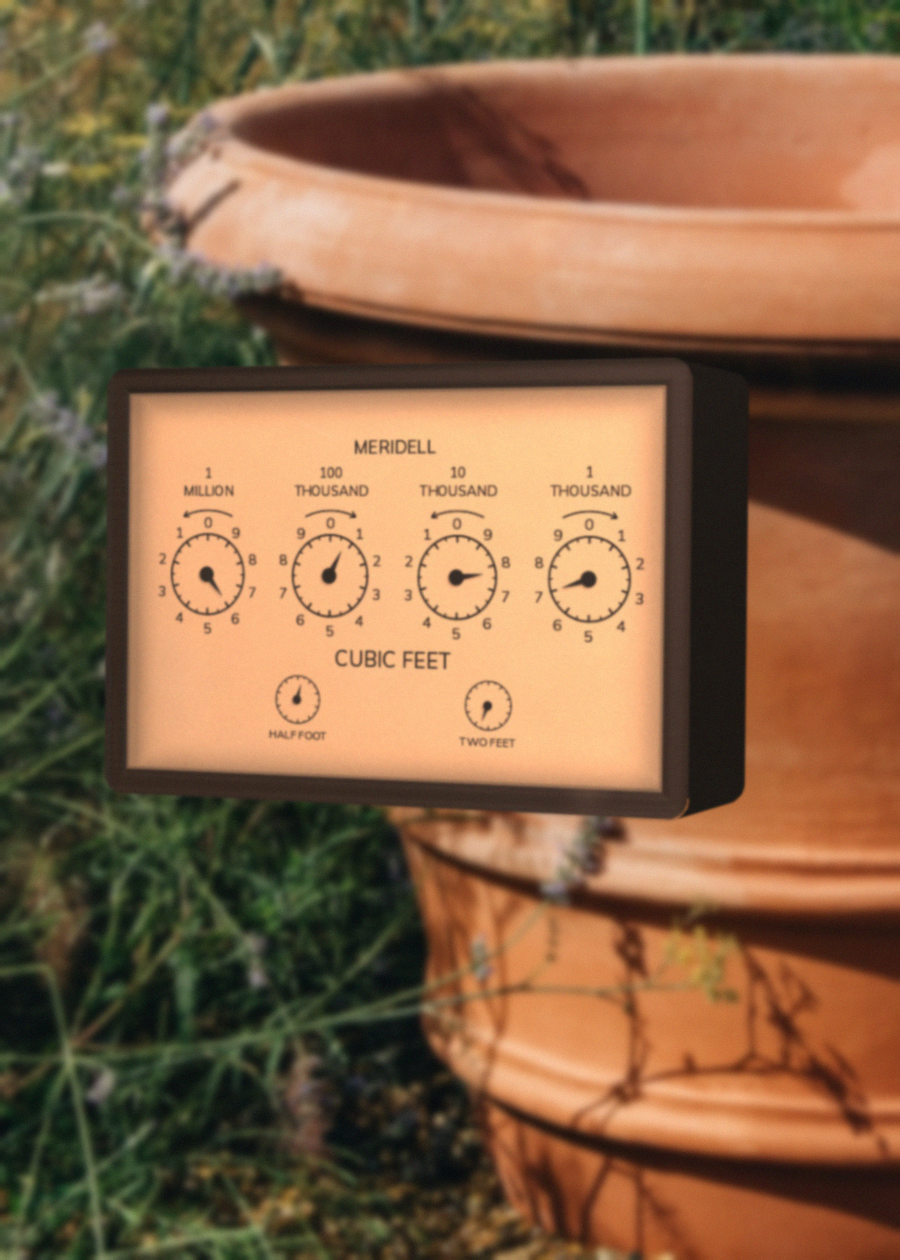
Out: {"value": 607700, "unit": "ft³"}
